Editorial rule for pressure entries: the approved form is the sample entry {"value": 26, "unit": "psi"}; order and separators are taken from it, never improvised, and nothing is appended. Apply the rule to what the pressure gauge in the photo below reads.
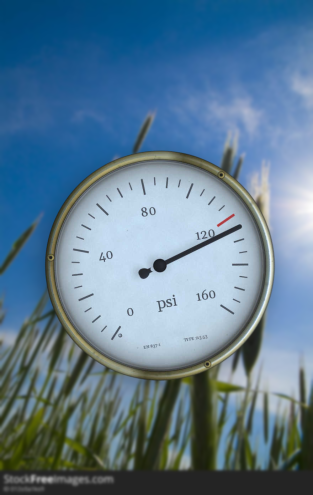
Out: {"value": 125, "unit": "psi"}
